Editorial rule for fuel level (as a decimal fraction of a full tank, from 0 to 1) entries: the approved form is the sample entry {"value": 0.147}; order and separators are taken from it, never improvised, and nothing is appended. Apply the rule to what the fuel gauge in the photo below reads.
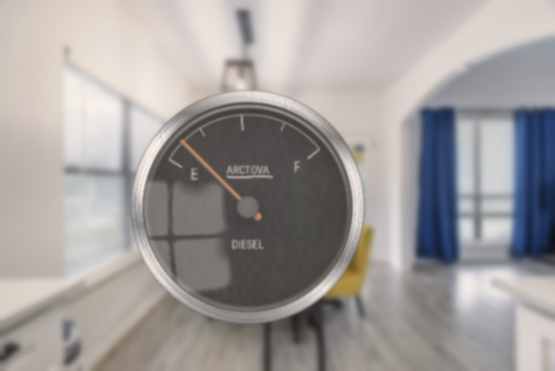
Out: {"value": 0.125}
